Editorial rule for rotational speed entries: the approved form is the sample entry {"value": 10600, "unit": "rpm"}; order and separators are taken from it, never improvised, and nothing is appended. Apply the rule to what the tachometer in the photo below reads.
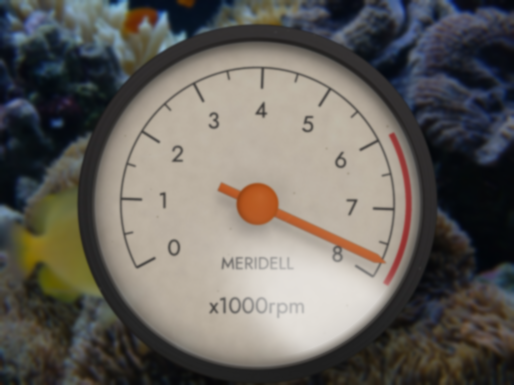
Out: {"value": 7750, "unit": "rpm"}
